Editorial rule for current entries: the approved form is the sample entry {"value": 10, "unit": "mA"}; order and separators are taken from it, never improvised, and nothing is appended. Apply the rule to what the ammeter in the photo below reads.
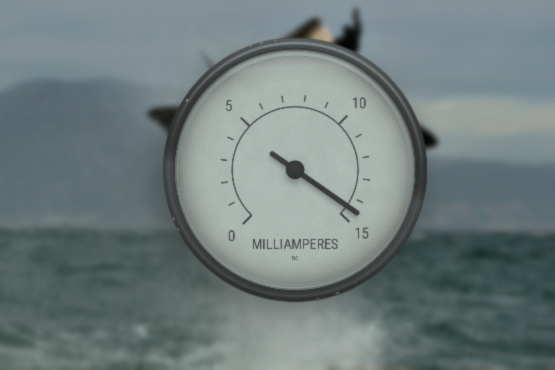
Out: {"value": 14.5, "unit": "mA"}
